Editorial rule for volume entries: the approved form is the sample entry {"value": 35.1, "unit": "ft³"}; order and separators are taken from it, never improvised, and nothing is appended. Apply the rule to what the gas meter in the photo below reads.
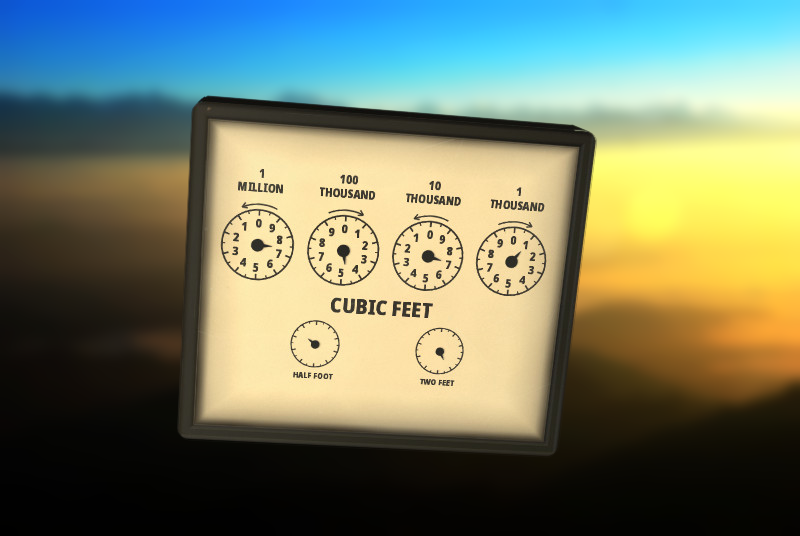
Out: {"value": 747100, "unit": "ft³"}
